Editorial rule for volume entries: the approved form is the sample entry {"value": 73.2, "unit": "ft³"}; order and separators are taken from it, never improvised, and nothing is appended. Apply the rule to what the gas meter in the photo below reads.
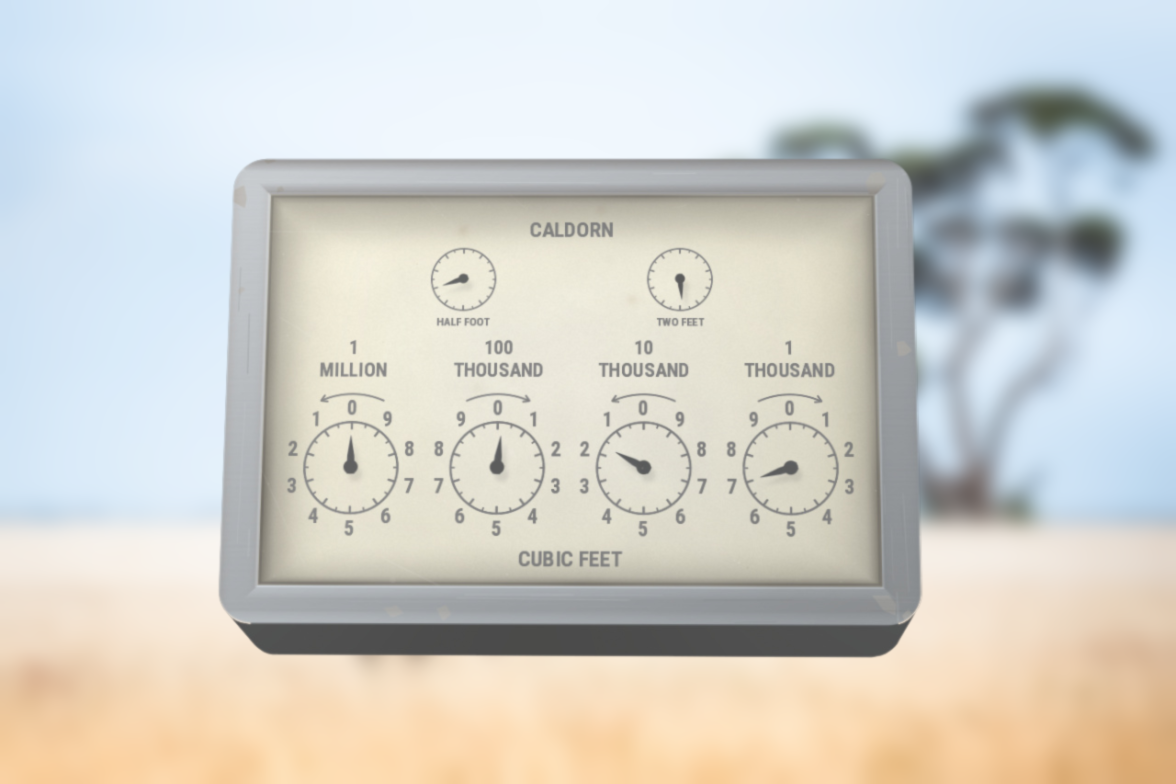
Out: {"value": 1700, "unit": "ft³"}
